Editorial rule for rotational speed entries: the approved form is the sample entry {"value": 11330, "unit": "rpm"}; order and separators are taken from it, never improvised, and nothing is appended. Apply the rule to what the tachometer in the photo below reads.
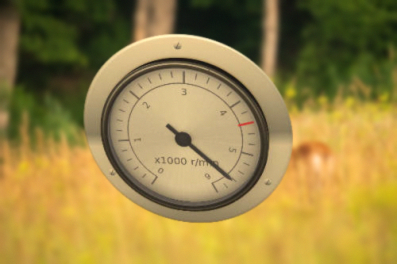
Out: {"value": 5600, "unit": "rpm"}
